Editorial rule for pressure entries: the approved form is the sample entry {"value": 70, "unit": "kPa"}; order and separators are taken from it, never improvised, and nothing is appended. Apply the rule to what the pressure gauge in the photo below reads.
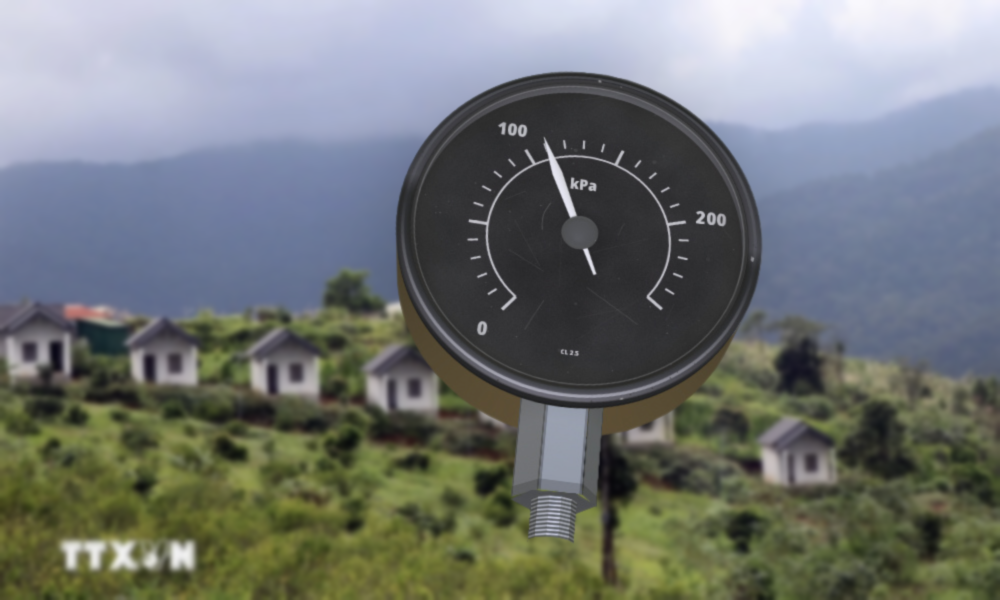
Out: {"value": 110, "unit": "kPa"}
